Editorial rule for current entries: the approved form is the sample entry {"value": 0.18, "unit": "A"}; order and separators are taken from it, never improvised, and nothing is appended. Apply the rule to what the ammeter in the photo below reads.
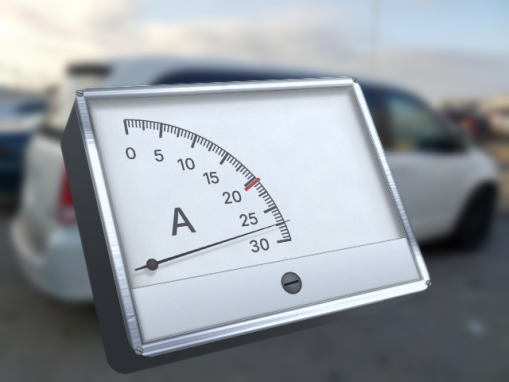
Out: {"value": 27.5, "unit": "A"}
